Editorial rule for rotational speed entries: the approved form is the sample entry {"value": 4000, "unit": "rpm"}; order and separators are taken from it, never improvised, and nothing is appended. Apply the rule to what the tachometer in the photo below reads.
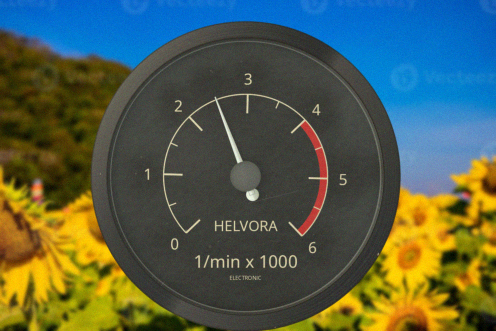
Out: {"value": 2500, "unit": "rpm"}
